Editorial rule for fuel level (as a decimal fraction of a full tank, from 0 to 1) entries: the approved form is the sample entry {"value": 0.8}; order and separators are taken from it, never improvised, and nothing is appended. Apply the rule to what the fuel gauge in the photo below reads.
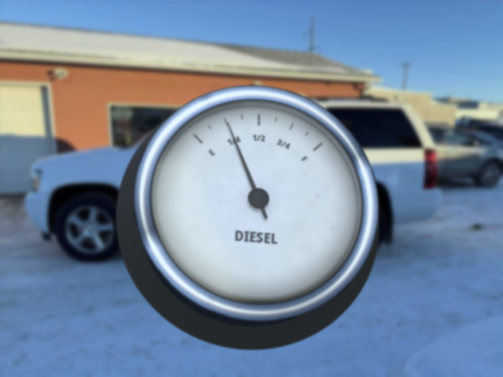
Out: {"value": 0.25}
